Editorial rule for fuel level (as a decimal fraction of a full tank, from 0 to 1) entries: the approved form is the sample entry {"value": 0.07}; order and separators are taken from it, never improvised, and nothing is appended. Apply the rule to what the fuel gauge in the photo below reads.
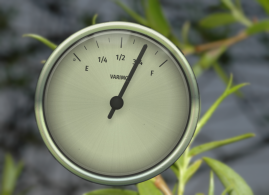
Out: {"value": 0.75}
